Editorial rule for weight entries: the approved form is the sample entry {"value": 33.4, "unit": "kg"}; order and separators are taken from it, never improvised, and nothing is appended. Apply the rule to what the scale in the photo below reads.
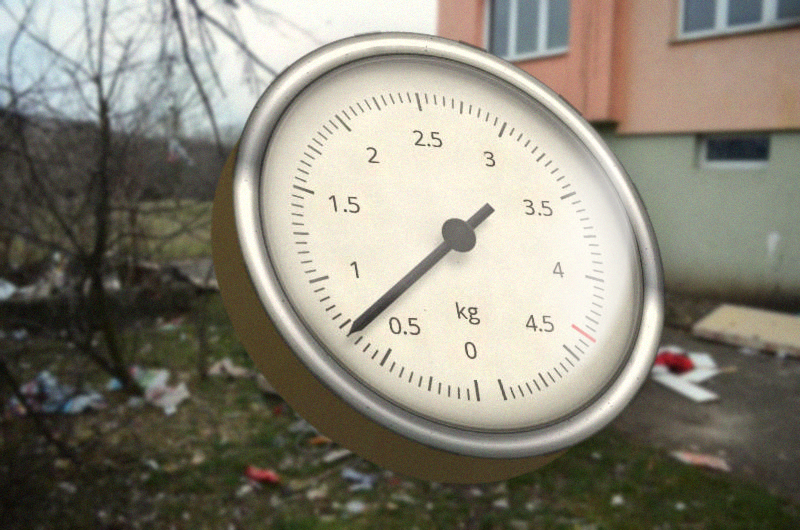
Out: {"value": 0.7, "unit": "kg"}
